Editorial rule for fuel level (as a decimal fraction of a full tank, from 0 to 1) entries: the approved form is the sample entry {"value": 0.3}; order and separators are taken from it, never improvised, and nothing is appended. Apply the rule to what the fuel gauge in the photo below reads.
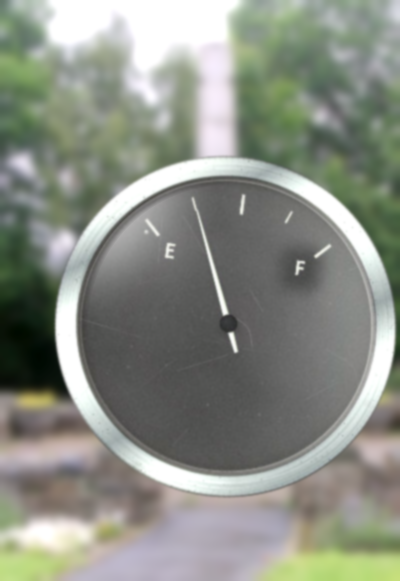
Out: {"value": 0.25}
